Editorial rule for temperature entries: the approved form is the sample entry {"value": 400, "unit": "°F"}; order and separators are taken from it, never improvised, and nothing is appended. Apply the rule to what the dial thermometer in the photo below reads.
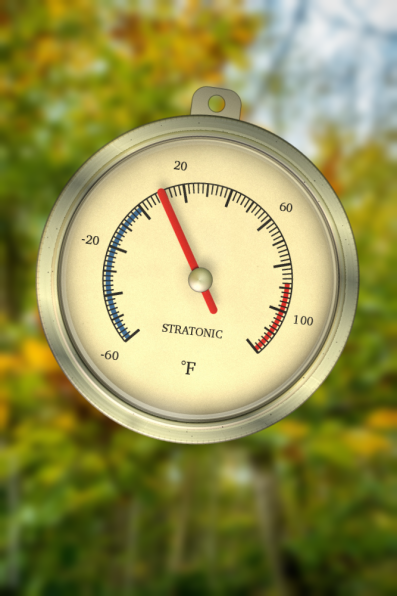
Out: {"value": 10, "unit": "°F"}
